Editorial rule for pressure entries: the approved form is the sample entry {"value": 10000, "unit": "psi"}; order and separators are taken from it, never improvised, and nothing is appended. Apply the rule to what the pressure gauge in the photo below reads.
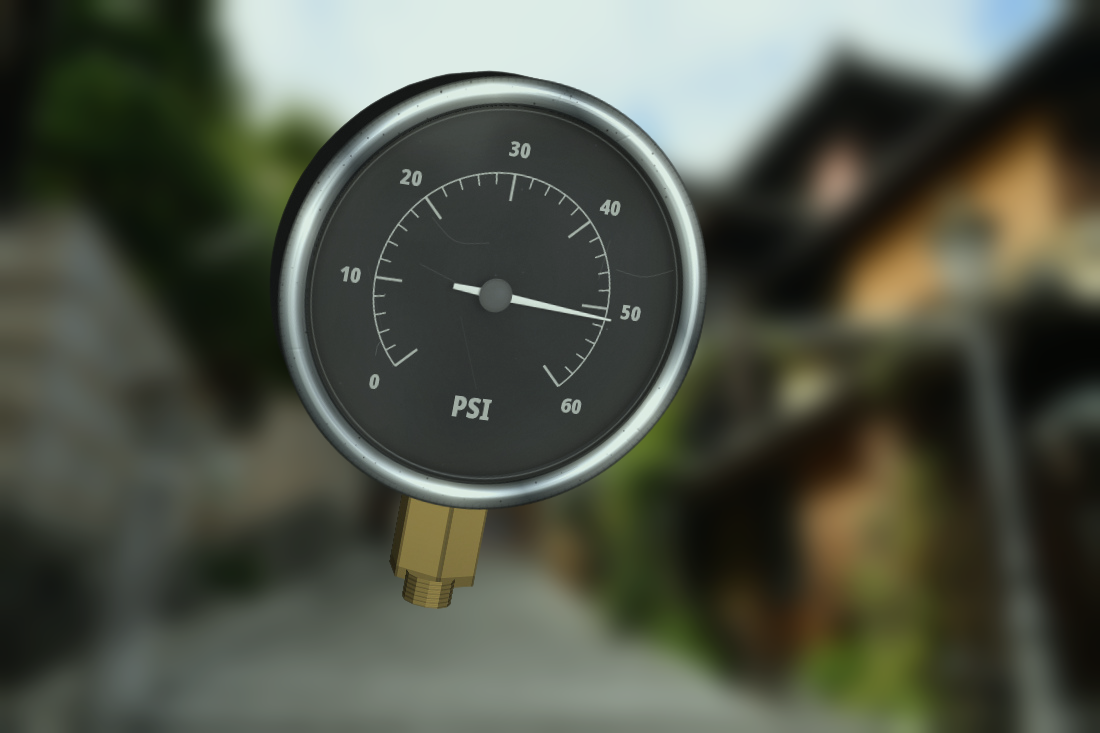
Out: {"value": 51, "unit": "psi"}
